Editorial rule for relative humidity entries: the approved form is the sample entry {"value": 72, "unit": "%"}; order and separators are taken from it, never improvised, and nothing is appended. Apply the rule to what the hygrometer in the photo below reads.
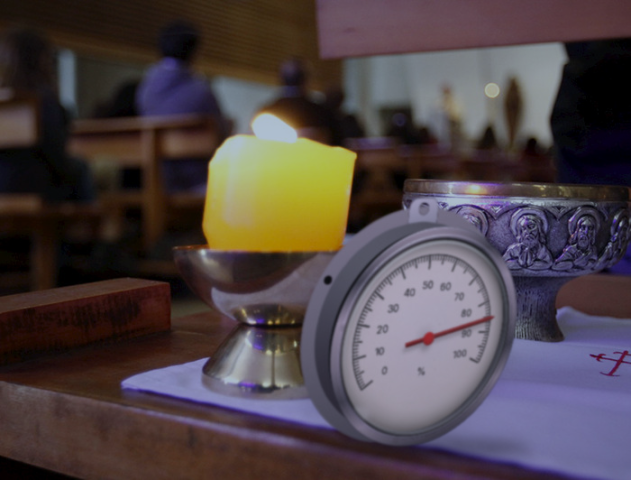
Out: {"value": 85, "unit": "%"}
